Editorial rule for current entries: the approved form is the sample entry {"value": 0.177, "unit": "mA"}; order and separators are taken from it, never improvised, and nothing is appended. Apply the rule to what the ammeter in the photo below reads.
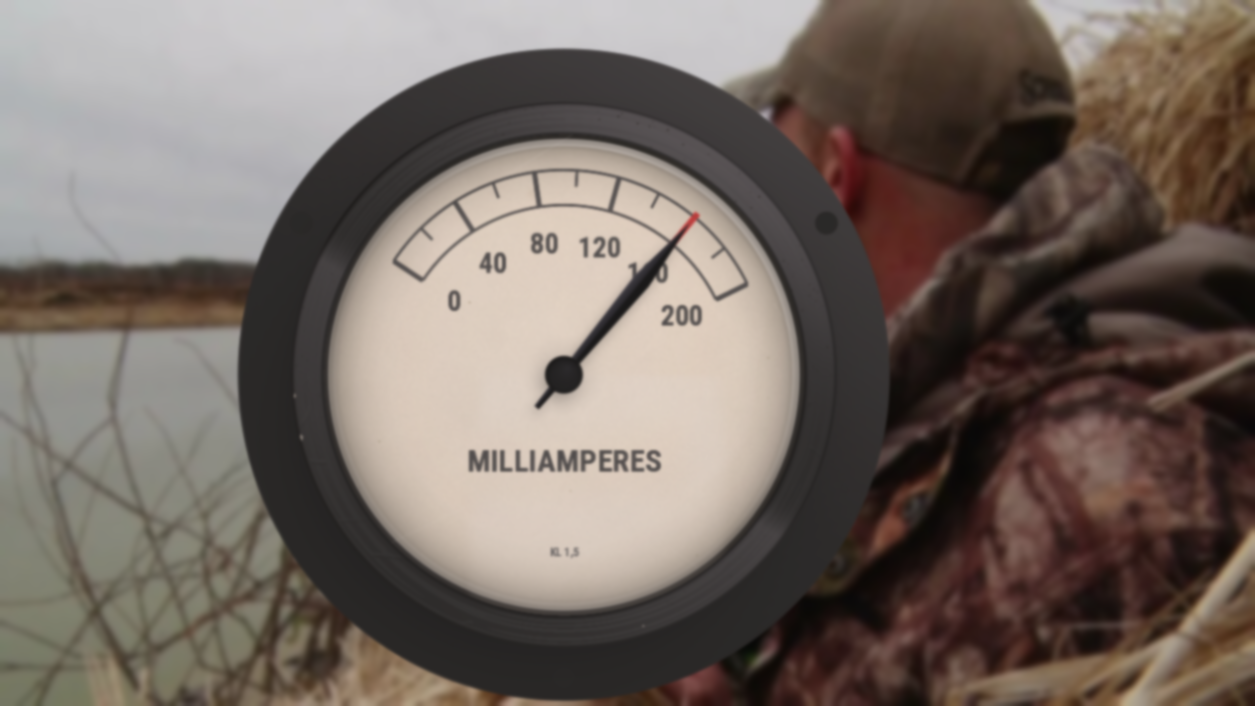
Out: {"value": 160, "unit": "mA"}
